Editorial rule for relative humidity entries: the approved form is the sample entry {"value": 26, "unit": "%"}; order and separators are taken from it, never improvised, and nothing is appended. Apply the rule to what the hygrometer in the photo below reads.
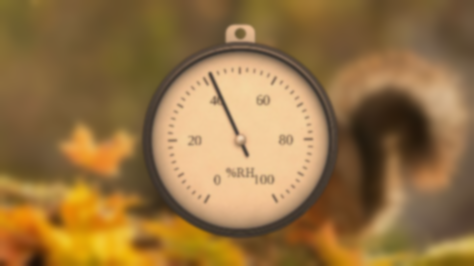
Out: {"value": 42, "unit": "%"}
